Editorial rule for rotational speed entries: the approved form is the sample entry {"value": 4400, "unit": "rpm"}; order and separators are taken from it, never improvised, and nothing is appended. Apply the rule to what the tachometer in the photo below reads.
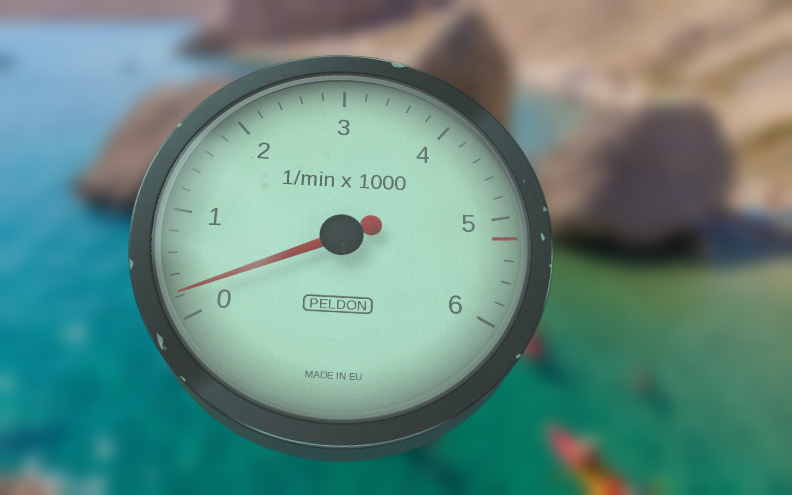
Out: {"value": 200, "unit": "rpm"}
